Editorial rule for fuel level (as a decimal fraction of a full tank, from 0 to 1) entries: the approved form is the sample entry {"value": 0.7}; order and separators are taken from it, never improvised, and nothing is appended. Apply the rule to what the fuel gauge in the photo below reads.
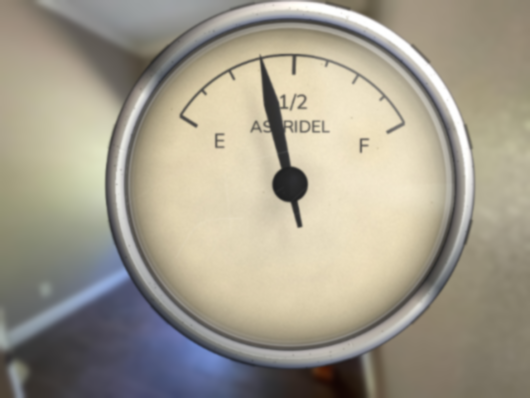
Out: {"value": 0.375}
